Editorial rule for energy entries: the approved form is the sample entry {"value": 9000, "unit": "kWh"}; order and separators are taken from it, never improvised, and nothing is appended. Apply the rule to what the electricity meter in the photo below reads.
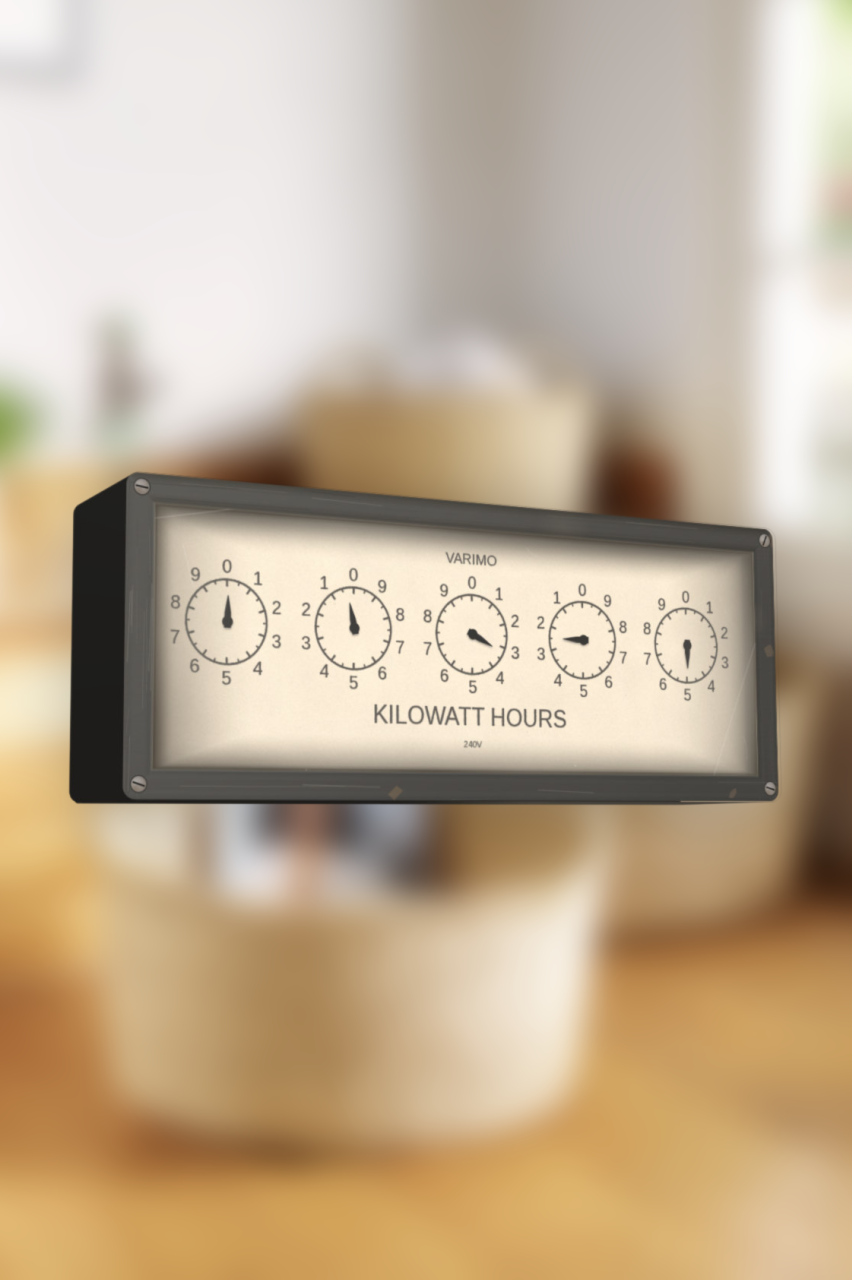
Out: {"value": 325, "unit": "kWh"}
